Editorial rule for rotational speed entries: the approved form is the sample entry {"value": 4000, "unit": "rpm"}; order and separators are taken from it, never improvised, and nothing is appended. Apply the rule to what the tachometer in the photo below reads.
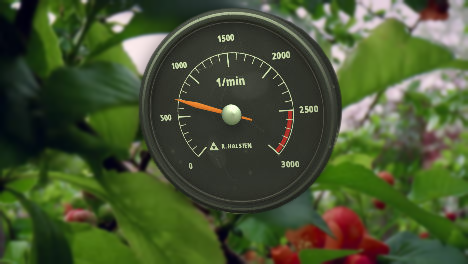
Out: {"value": 700, "unit": "rpm"}
